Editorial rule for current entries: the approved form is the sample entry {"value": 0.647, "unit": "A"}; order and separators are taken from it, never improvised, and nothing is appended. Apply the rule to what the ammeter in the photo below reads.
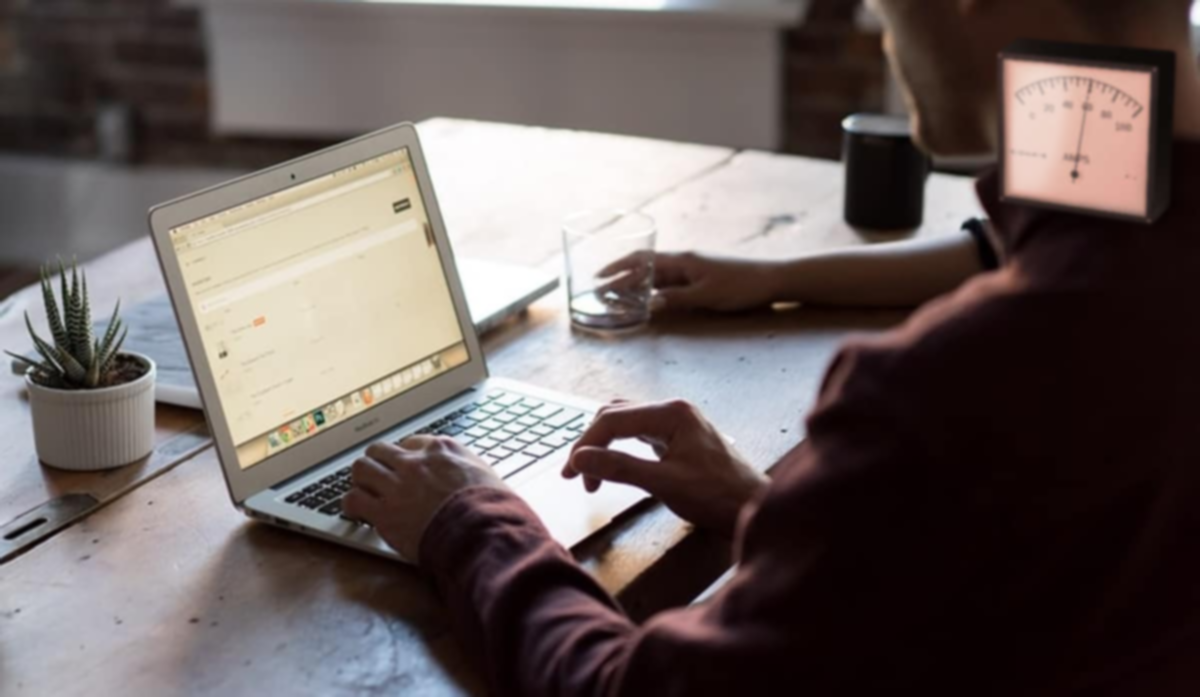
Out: {"value": 60, "unit": "A"}
